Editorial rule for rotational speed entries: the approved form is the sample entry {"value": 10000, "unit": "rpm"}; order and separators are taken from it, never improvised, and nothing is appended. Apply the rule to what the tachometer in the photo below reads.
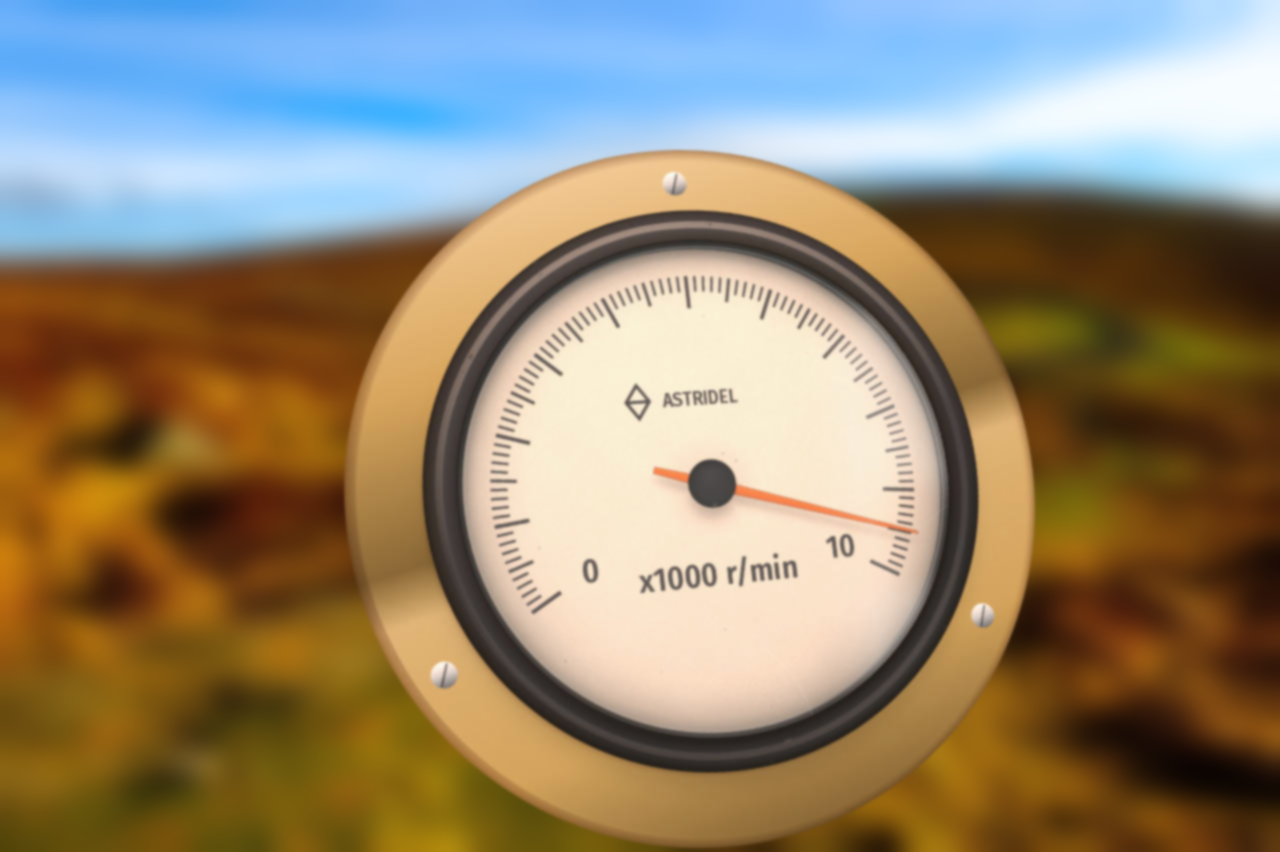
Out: {"value": 9500, "unit": "rpm"}
